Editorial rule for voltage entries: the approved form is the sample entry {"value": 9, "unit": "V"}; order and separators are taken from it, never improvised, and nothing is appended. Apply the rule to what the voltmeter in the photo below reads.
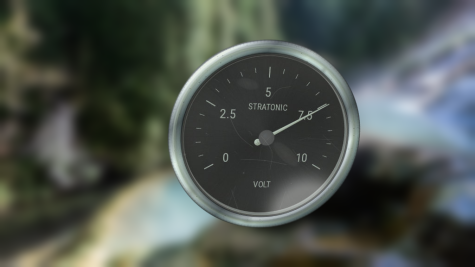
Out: {"value": 7.5, "unit": "V"}
